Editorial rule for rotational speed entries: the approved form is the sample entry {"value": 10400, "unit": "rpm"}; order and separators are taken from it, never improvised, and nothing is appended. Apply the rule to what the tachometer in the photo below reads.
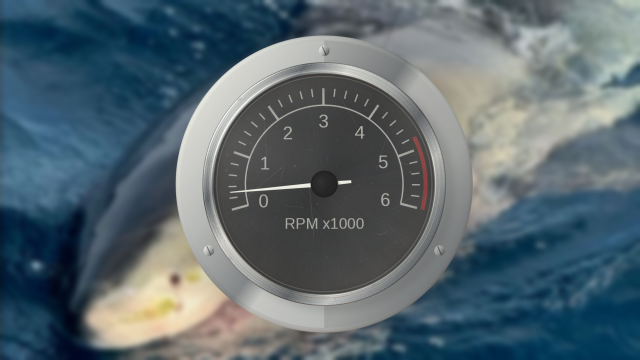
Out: {"value": 300, "unit": "rpm"}
